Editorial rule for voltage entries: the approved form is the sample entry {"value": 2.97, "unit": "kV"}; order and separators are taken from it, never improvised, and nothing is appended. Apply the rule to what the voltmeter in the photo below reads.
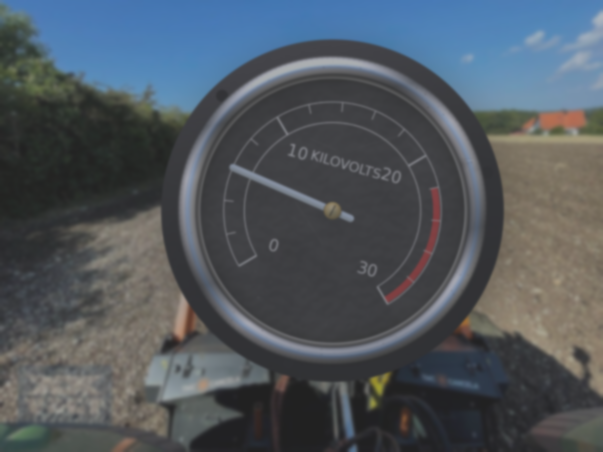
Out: {"value": 6, "unit": "kV"}
